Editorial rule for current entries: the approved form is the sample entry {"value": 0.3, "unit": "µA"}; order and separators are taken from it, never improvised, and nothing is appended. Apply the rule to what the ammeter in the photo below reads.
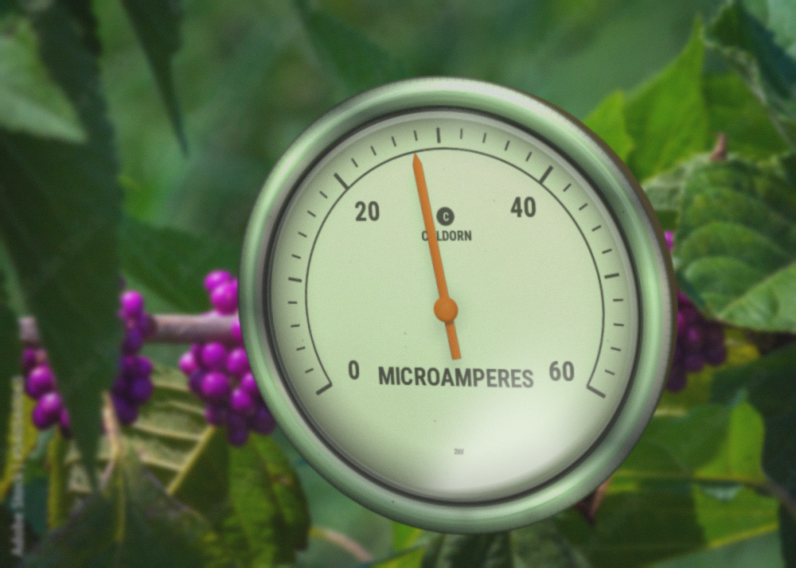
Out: {"value": 28, "unit": "µA"}
